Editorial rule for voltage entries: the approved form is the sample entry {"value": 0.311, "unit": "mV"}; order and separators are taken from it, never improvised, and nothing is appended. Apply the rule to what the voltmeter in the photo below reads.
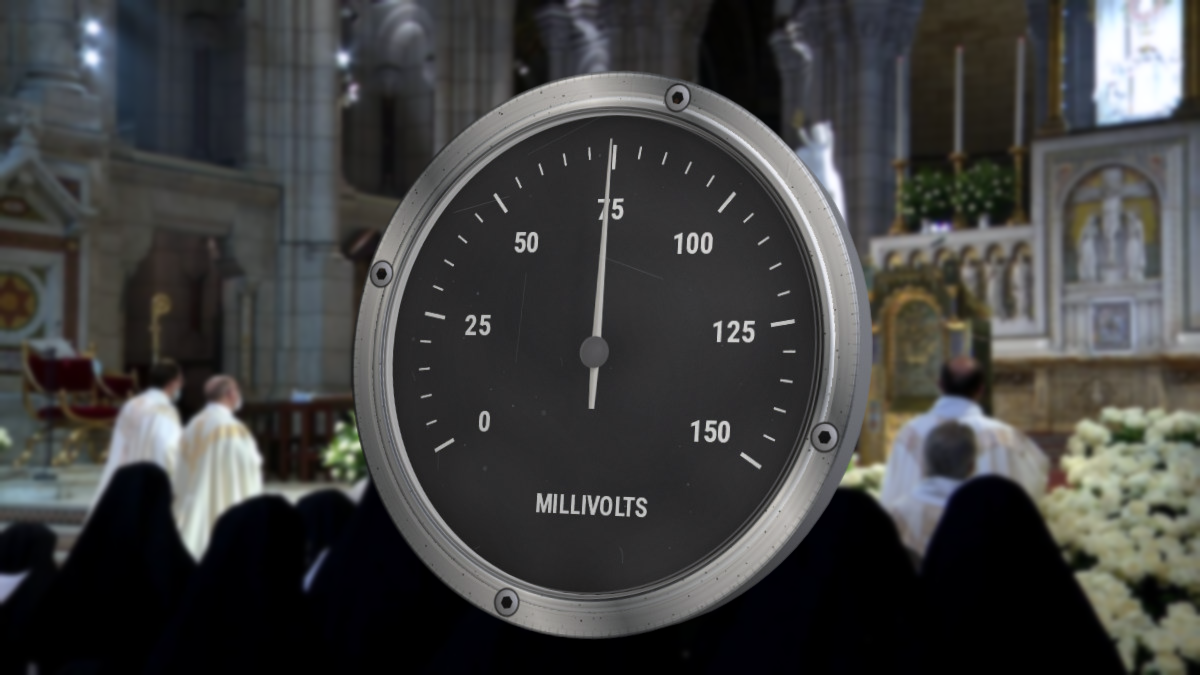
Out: {"value": 75, "unit": "mV"}
